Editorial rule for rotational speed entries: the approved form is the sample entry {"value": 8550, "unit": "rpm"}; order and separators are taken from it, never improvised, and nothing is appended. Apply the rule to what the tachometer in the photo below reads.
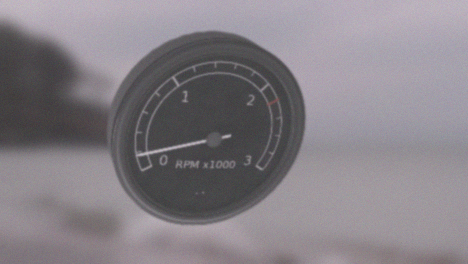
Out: {"value": 200, "unit": "rpm"}
